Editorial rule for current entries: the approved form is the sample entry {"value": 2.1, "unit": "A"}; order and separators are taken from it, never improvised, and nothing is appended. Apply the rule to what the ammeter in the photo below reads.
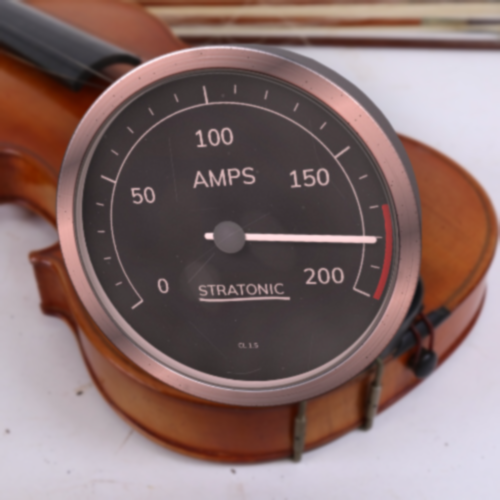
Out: {"value": 180, "unit": "A"}
